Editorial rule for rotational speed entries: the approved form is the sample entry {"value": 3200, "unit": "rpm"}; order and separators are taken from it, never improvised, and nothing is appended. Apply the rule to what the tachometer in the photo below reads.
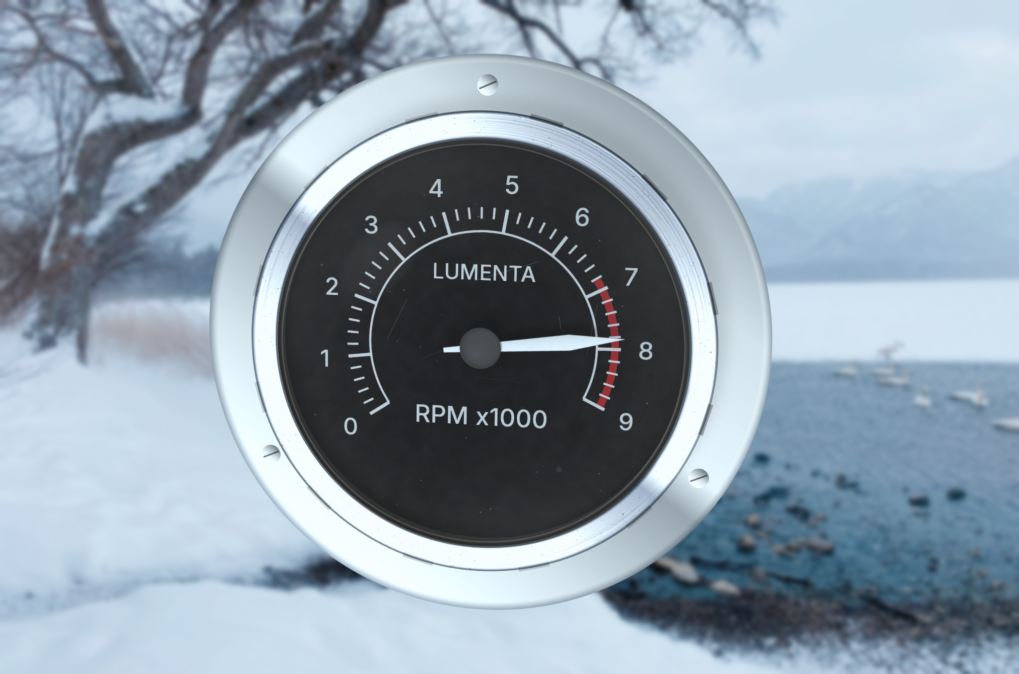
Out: {"value": 7800, "unit": "rpm"}
